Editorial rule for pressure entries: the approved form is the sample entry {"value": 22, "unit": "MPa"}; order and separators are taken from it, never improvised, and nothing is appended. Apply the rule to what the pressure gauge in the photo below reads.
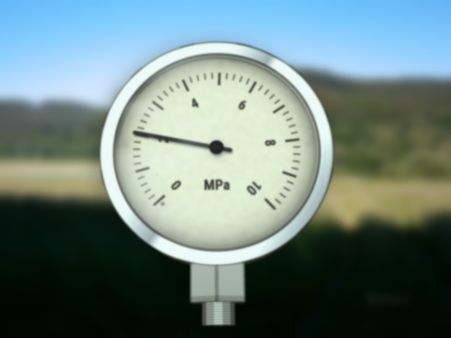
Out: {"value": 2, "unit": "MPa"}
